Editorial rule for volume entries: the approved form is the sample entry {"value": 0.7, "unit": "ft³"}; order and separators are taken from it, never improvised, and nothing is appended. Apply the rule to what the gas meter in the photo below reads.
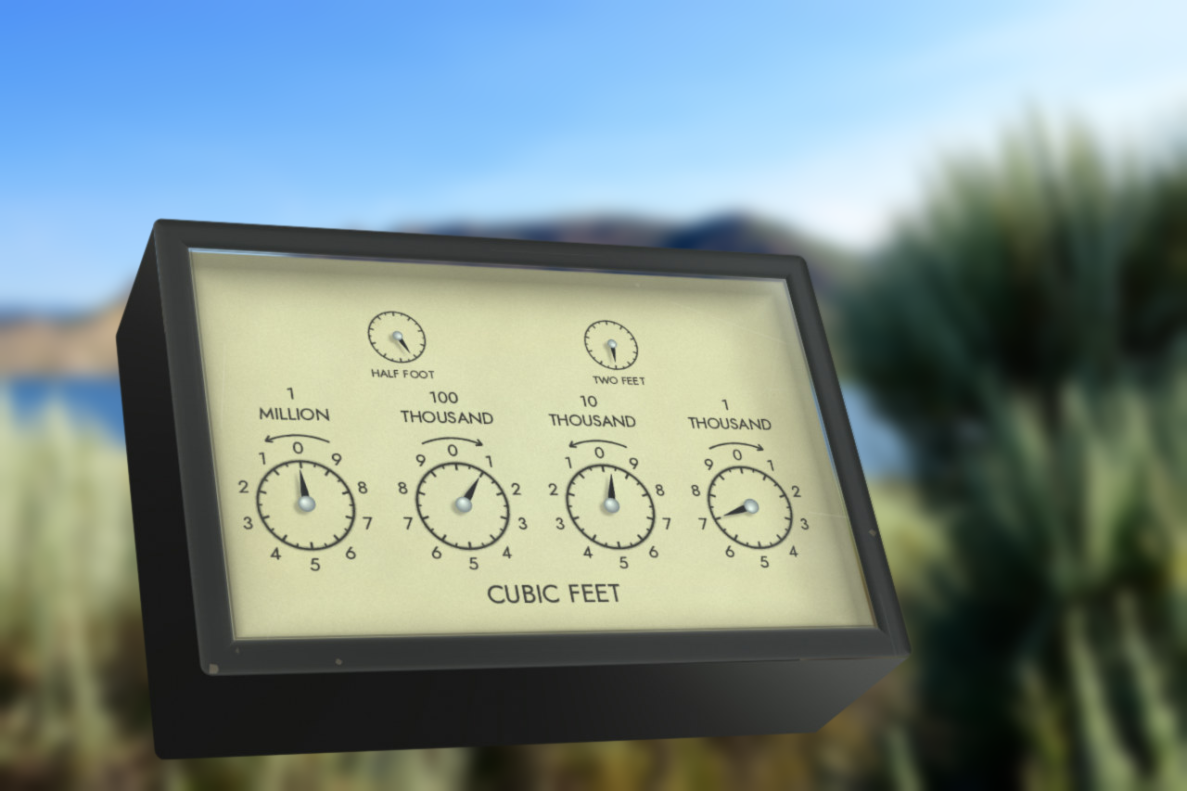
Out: {"value": 9700, "unit": "ft³"}
